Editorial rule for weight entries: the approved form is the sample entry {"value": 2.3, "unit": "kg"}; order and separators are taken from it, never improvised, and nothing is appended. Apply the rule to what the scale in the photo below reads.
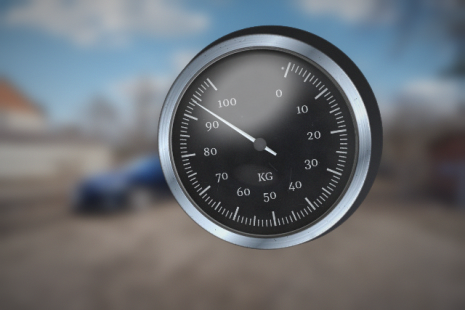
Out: {"value": 94, "unit": "kg"}
